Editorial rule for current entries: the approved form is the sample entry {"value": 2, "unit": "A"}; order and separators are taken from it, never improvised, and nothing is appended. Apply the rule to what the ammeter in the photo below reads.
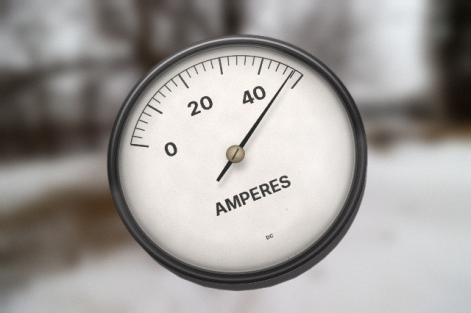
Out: {"value": 48, "unit": "A"}
